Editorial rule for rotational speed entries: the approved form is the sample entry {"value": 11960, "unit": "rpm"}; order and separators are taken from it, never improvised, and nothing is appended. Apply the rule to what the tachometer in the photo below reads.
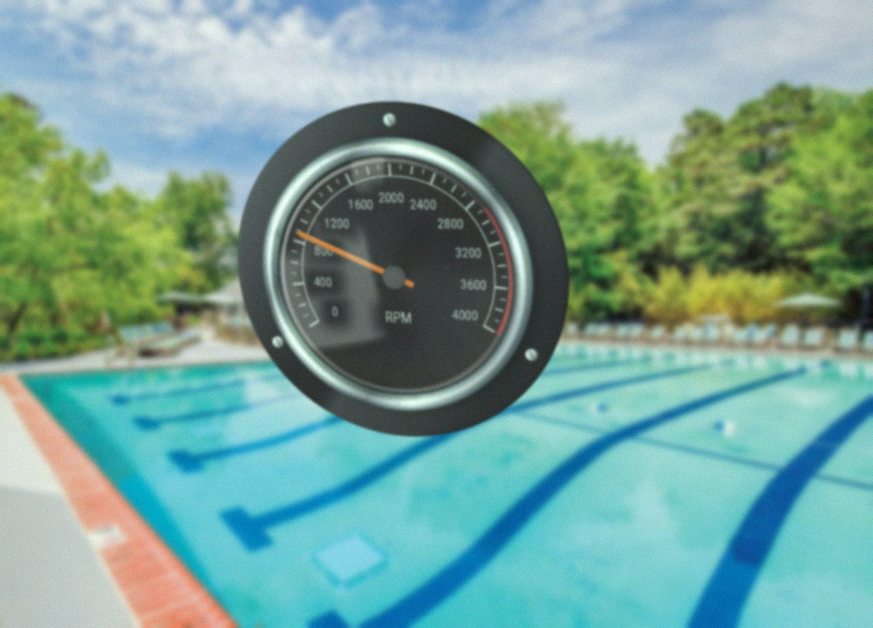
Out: {"value": 900, "unit": "rpm"}
